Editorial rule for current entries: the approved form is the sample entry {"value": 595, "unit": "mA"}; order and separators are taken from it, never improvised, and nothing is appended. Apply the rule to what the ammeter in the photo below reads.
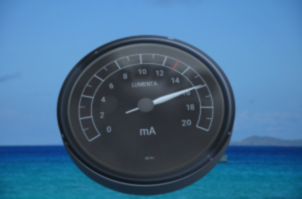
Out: {"value": 16, "unit": "mA"}
